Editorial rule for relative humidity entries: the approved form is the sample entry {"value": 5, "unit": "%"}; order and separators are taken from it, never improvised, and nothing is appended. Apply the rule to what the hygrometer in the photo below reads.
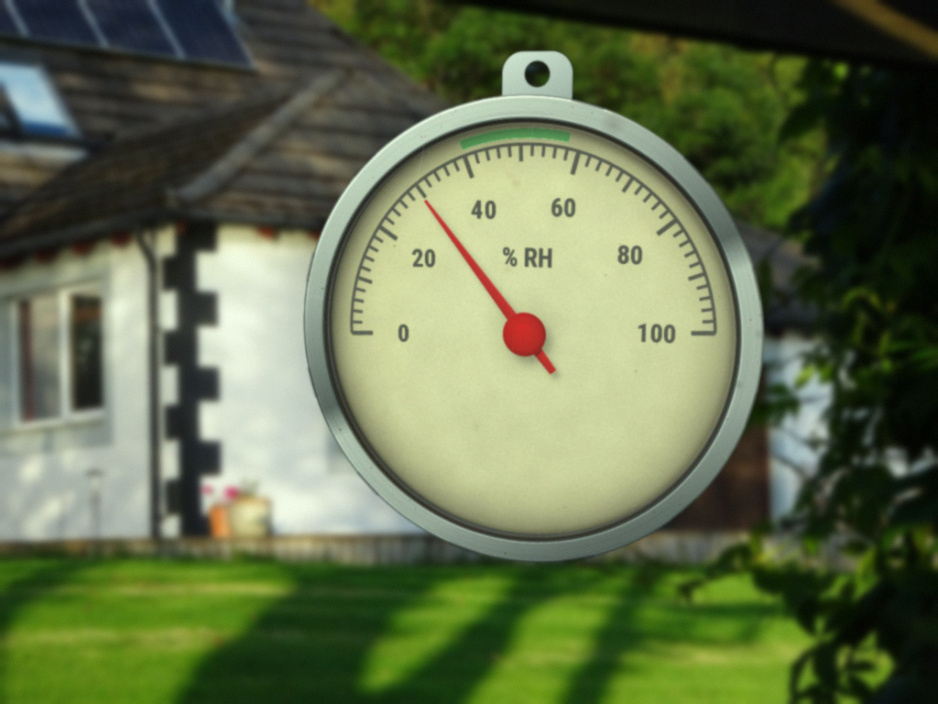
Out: {"value": 30, "unit": "%"}
